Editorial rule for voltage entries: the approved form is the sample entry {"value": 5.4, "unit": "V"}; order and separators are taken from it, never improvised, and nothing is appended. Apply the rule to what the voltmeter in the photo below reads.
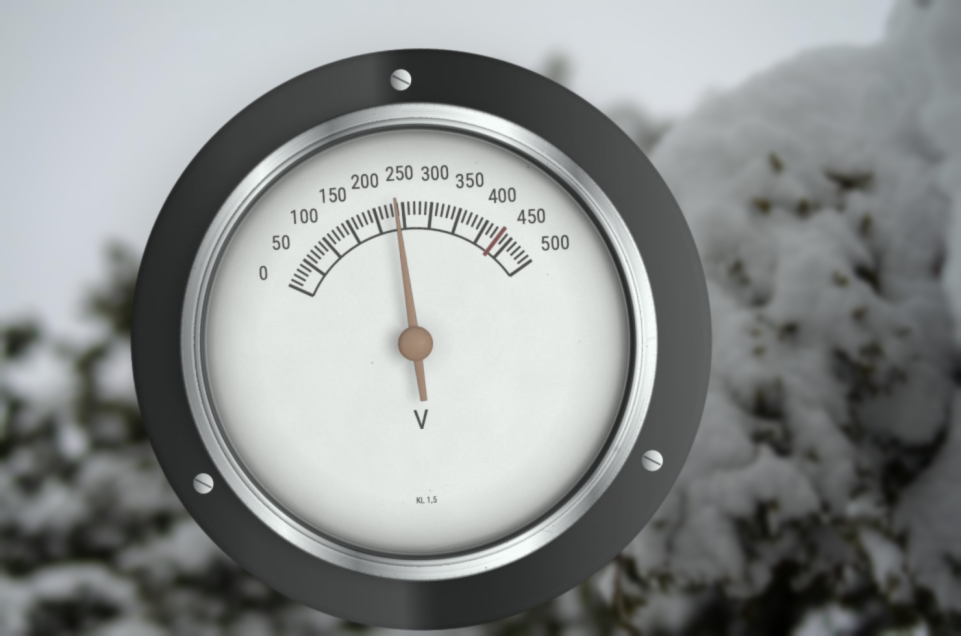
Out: {"value": 240, "unit": "V"}
